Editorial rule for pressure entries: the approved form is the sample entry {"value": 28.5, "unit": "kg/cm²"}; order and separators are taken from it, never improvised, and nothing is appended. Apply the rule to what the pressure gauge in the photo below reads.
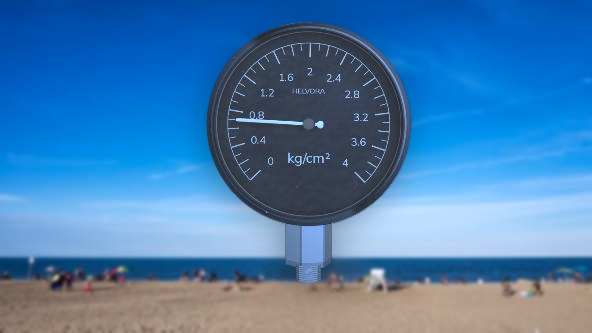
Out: {"value": 0.7, "unit": "kg/cm²"}
